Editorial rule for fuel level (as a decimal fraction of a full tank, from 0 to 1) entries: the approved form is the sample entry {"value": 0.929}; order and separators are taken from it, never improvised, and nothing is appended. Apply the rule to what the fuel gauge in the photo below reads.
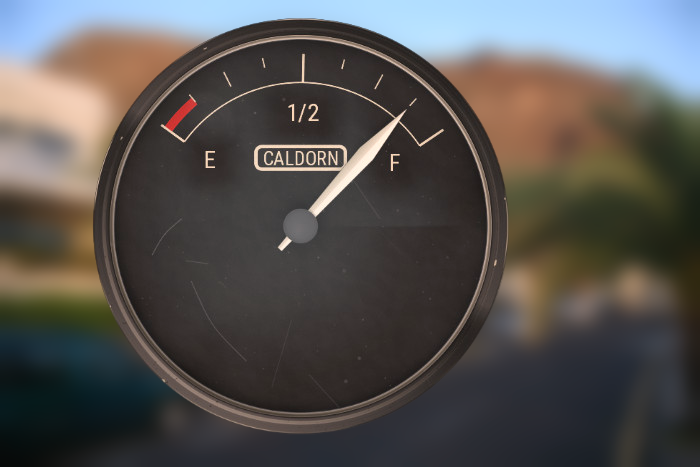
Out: {"value": 0.875}
